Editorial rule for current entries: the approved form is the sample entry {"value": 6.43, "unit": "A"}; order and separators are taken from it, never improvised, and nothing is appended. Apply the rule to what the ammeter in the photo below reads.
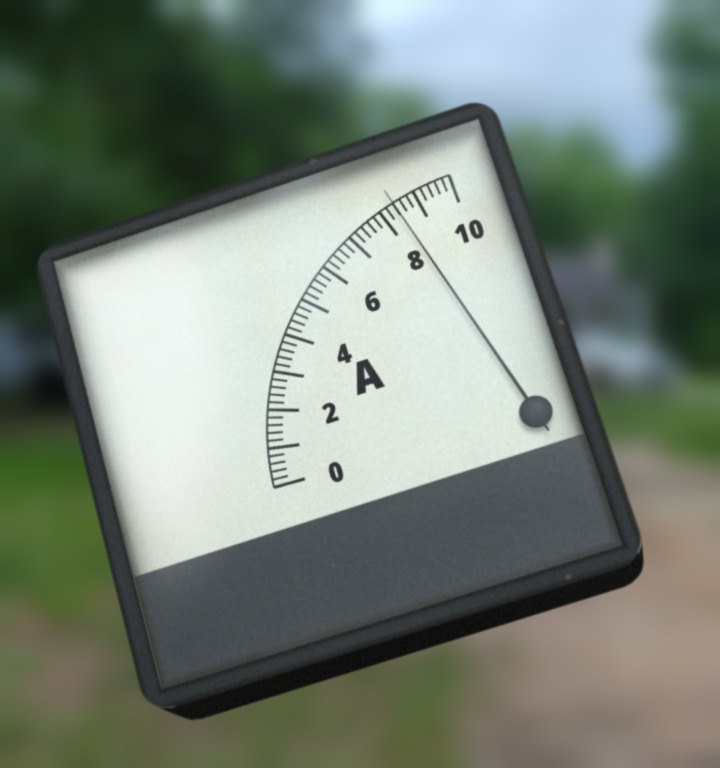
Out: {"value": 8.4, "unit": "A"}
